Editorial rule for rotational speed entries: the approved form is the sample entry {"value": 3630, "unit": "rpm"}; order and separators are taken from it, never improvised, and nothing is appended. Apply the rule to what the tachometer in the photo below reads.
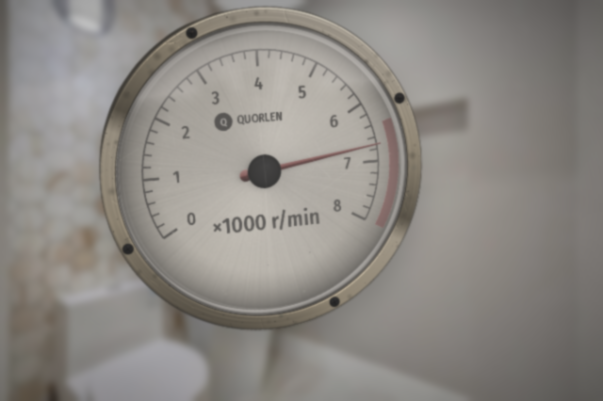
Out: {"value": 6700, "unit": "rpm"}
